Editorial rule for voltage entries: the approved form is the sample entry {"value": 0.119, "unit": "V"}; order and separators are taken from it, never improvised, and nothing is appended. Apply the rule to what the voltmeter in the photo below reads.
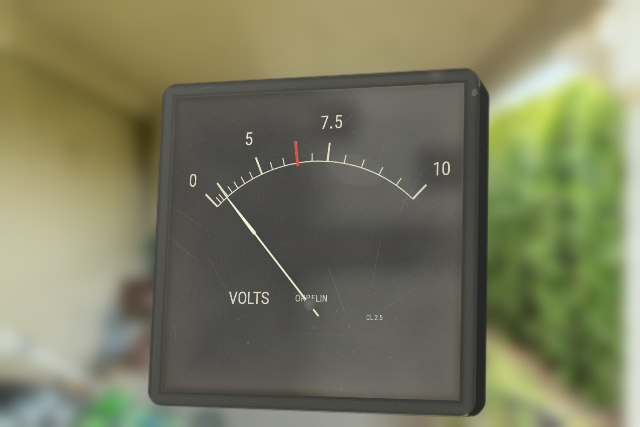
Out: {"value": 2.5, "unit": "V"}
